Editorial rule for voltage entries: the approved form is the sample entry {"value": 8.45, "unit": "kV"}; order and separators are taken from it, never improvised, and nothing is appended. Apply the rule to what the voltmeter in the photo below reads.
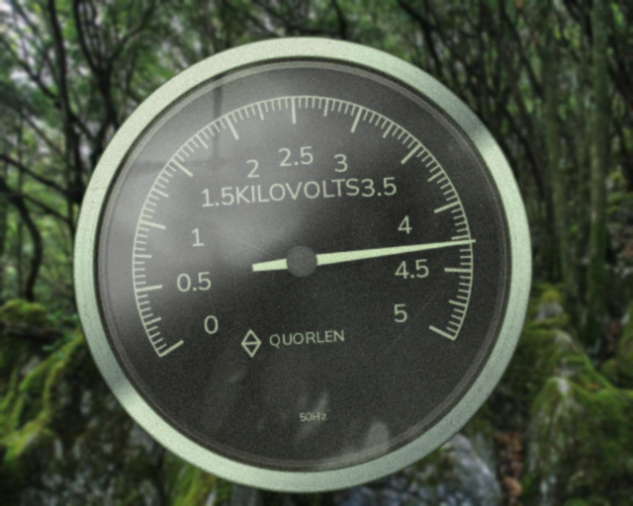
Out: {"value": 4.3, "unit": "kV"}
